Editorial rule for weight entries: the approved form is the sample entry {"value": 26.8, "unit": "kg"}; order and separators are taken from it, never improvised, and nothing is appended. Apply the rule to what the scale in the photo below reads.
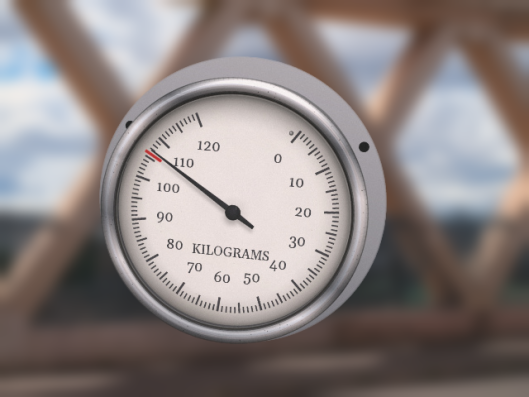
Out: {"value": 107, "unit": "kg"}
